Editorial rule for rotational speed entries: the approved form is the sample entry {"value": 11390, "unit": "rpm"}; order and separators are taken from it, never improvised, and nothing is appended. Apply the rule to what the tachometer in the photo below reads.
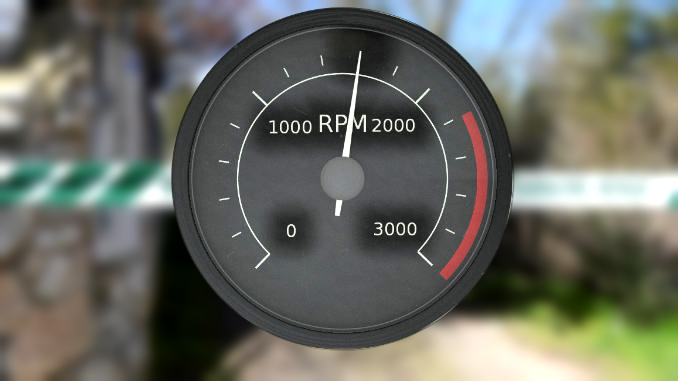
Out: {"value": 1600, "unit": "rpm"}
